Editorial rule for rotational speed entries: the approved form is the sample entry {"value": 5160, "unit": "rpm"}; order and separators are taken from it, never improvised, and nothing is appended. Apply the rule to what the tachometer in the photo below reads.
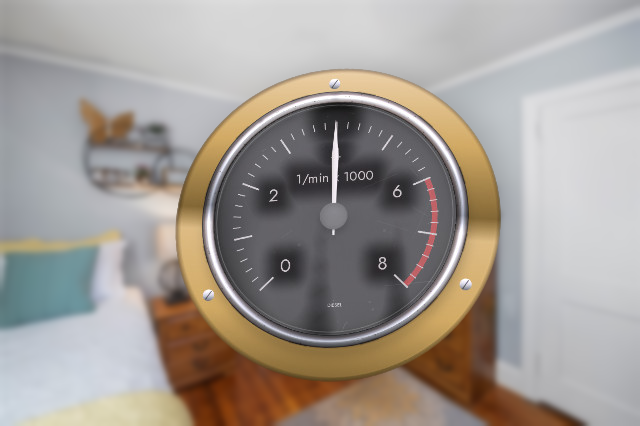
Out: {"value": 4000, "unit": "rpm"}
